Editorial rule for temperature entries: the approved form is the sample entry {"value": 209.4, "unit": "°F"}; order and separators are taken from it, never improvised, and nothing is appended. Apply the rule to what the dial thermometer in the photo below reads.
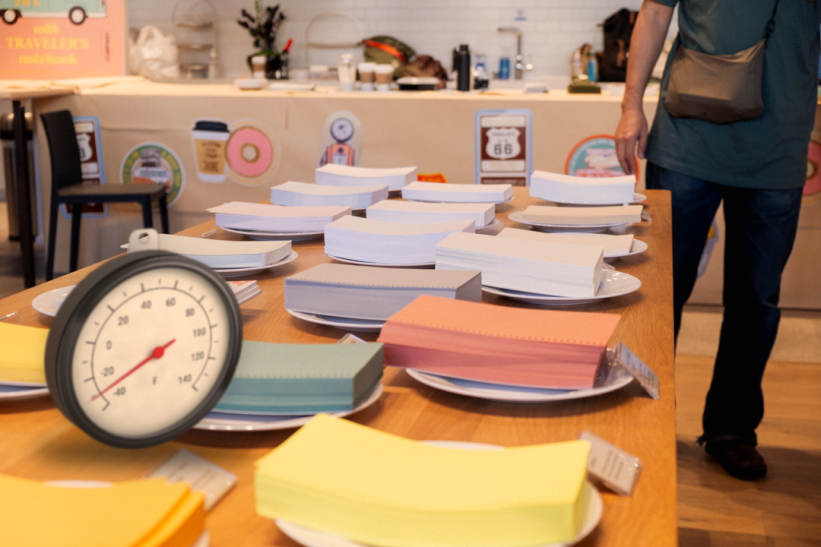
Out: {"value": -30, "unit": "°F"}
